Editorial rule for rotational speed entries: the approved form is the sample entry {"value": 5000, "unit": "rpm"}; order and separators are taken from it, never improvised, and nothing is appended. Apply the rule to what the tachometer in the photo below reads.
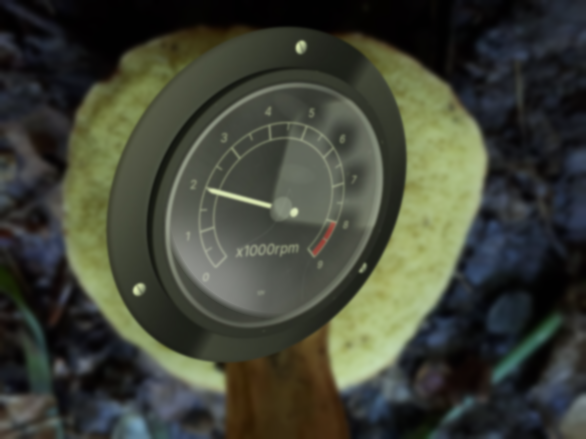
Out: {"value": 2000, "unit": "rpm"}
